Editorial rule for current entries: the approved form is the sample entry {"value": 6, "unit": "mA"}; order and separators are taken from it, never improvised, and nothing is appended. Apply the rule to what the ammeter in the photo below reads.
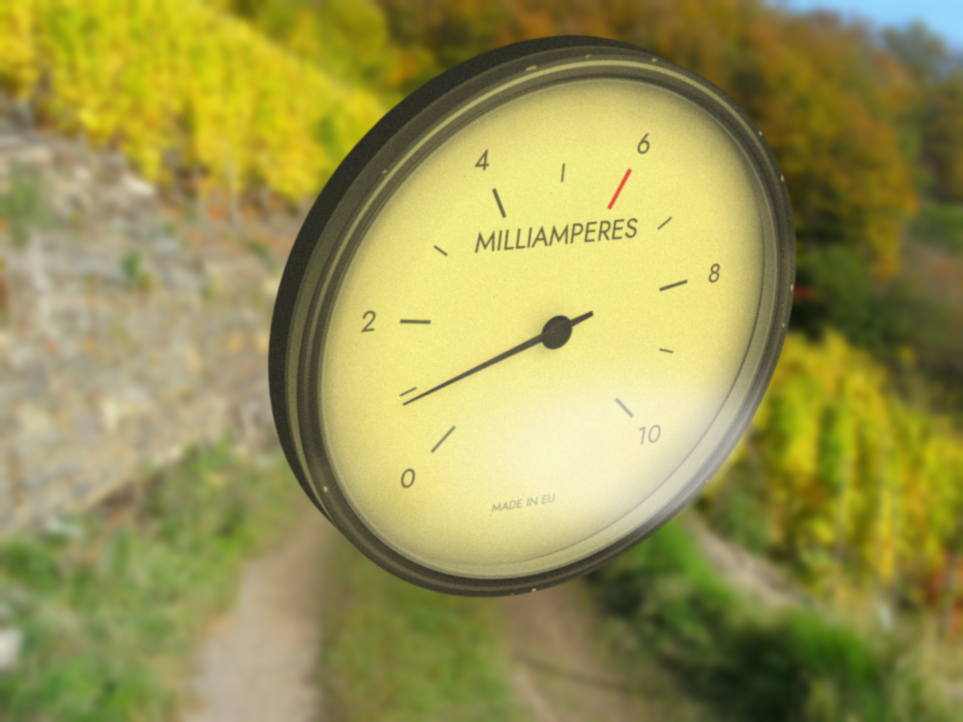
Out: {"value": 1, "unit": "mA"}
